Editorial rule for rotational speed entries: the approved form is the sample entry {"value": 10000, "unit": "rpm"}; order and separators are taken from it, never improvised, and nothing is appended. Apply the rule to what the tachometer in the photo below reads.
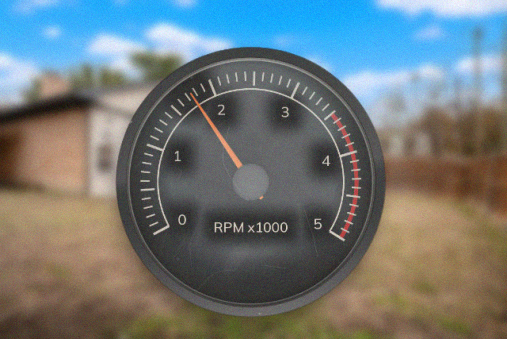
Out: {"value": 1750, "unit": "rpm"}
